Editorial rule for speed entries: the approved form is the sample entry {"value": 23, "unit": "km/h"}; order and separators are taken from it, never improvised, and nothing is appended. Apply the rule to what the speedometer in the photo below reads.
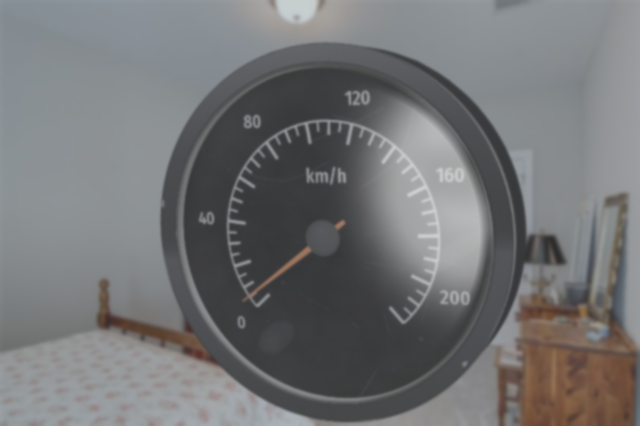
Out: {"value": 5, "unit": "km/h"}
